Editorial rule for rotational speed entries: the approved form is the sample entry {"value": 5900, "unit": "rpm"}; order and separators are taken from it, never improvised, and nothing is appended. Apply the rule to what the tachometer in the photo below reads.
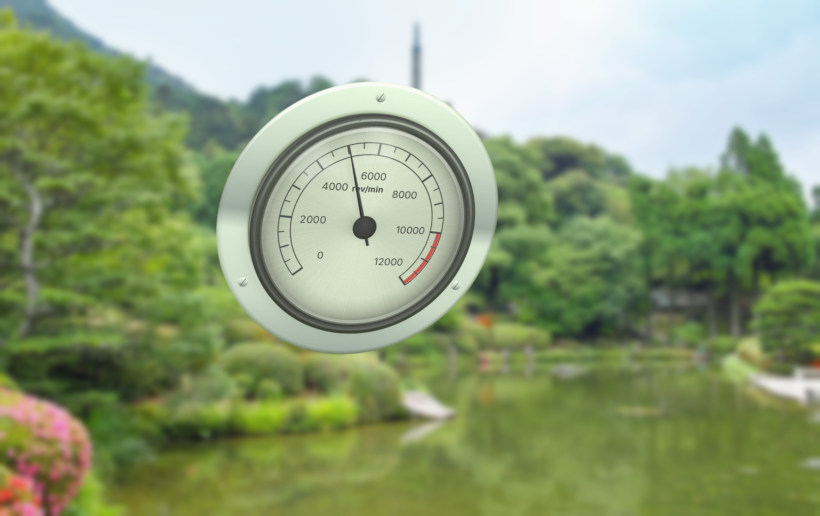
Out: {"value": 5000, "unit": "rpm"}
